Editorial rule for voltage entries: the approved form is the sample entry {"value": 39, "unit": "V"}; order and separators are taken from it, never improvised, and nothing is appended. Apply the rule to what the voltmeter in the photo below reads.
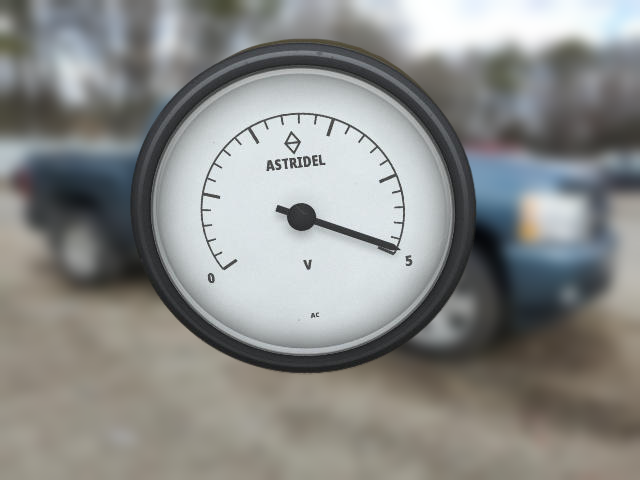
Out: {"value": 4.9, "unit": "V"}
